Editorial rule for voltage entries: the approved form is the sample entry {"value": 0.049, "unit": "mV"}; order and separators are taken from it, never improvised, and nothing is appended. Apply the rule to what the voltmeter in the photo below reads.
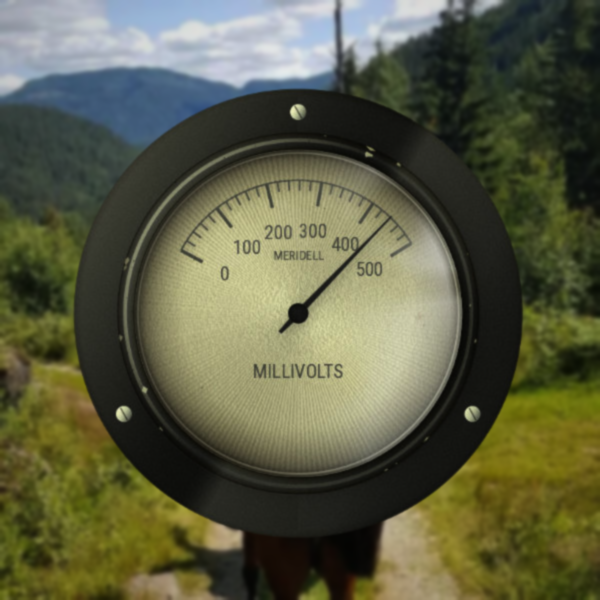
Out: {"value": 440, "unit": "mV"}
